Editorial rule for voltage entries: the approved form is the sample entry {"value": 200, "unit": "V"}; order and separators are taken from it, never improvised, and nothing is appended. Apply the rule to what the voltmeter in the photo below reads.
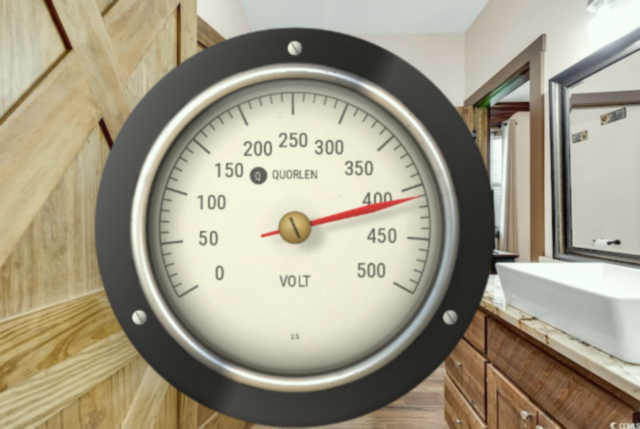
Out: {"value": 410, "unit": "V"}
